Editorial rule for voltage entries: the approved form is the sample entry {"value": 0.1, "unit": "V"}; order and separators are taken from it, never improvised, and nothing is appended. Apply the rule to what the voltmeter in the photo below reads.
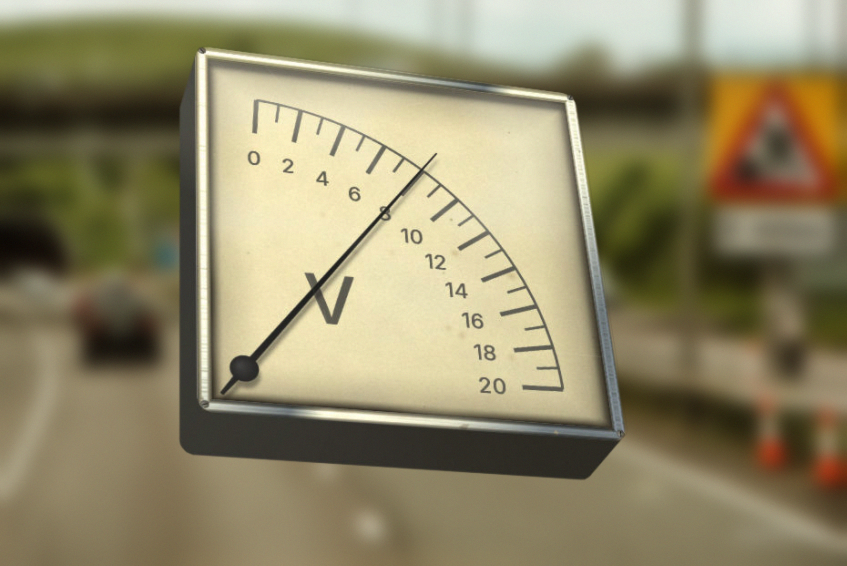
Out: {"value": 8, "unit": "V"}
